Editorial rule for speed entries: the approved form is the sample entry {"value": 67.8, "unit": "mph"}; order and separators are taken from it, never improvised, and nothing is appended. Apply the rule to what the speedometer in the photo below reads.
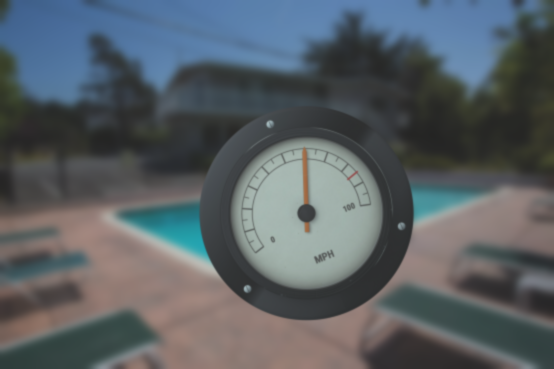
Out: {"value": 60, "unit": "mph"}
